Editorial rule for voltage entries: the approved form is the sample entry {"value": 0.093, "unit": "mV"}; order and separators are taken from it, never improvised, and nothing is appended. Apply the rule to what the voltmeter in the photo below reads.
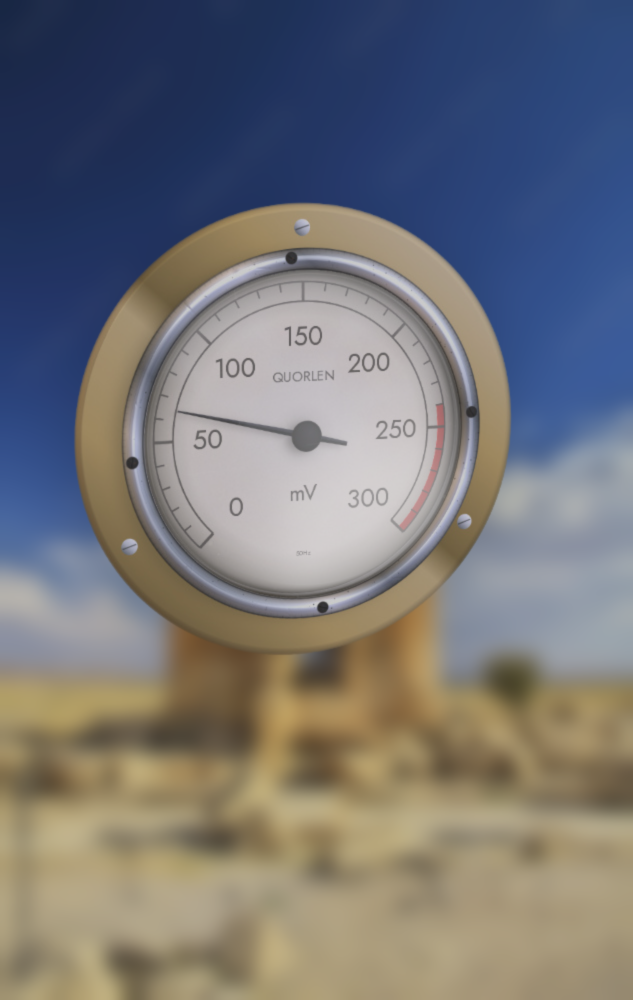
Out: {"value": 65, "unit": "mV"}
